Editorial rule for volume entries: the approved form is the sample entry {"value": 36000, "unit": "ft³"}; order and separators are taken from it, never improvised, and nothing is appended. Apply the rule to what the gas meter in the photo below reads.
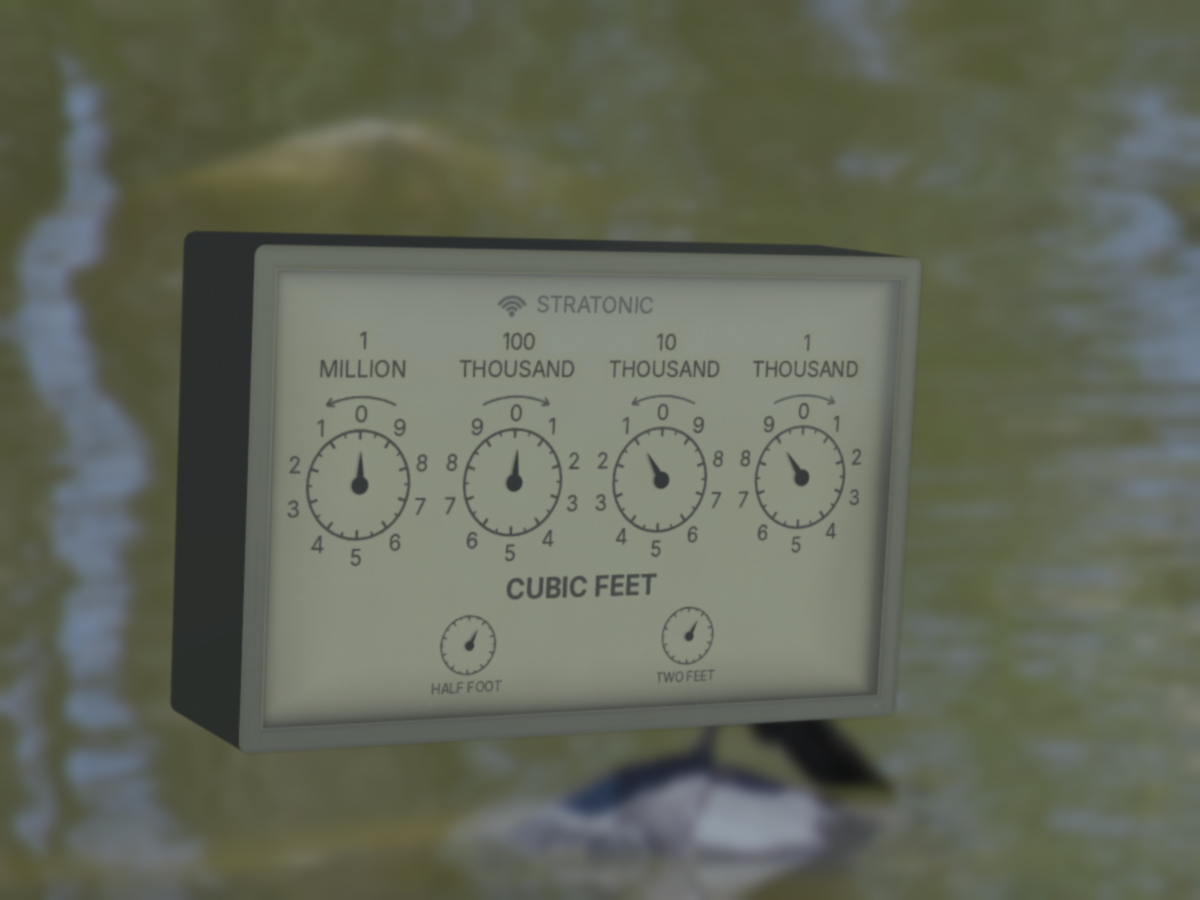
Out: {"value": 900, "unit": "ft³"}
